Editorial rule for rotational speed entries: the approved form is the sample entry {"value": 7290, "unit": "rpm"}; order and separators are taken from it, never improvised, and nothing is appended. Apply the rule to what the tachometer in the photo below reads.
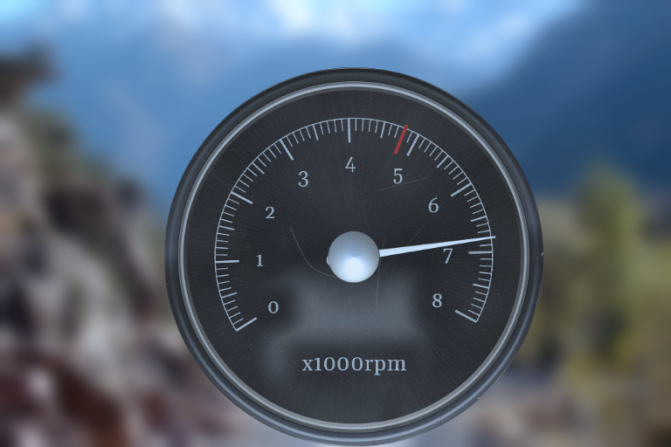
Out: {"value": 6800, "unit": "rpm"}
